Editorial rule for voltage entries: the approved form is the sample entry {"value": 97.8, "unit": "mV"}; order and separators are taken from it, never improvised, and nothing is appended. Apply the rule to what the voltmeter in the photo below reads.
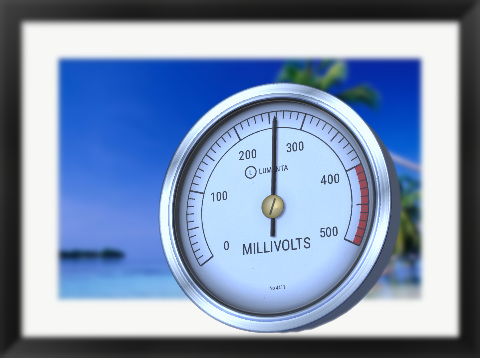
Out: {"value": 260, "unit": "mV"}
